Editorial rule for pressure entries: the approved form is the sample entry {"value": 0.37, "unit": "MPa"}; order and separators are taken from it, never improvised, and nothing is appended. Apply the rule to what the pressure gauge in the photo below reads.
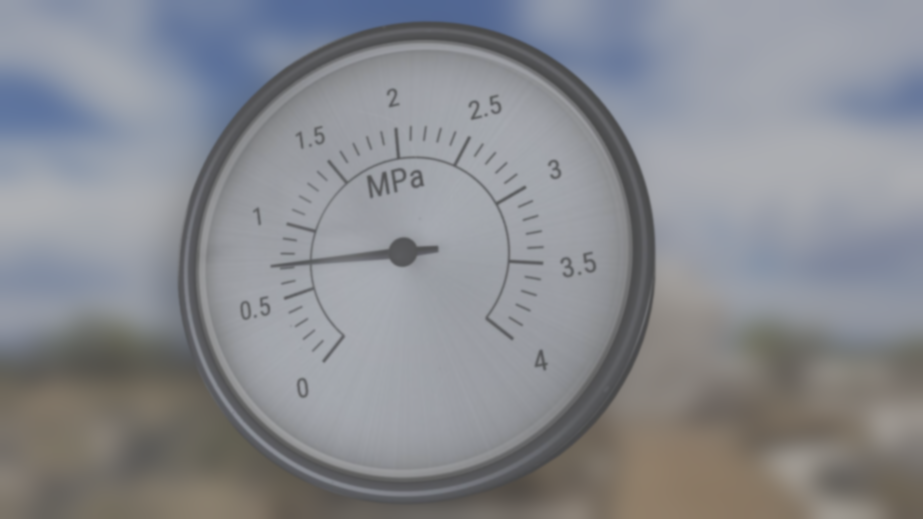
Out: {"value": 0.7, "unit": "MPa"}
